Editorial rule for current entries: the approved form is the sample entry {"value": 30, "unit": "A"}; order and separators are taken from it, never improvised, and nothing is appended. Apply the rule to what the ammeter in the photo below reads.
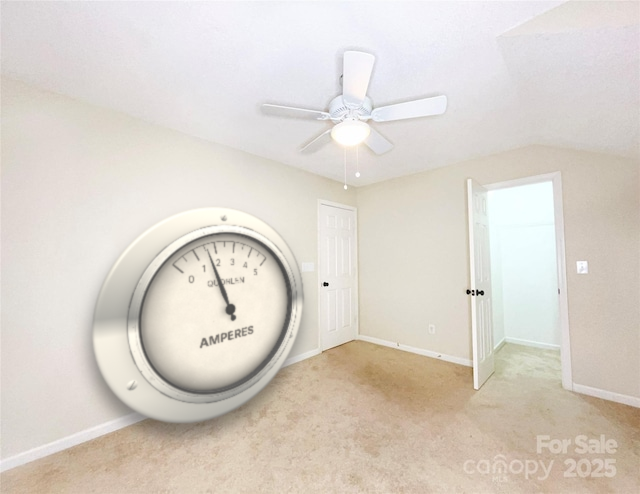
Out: {"value": 1.5, "unit": "A"}
